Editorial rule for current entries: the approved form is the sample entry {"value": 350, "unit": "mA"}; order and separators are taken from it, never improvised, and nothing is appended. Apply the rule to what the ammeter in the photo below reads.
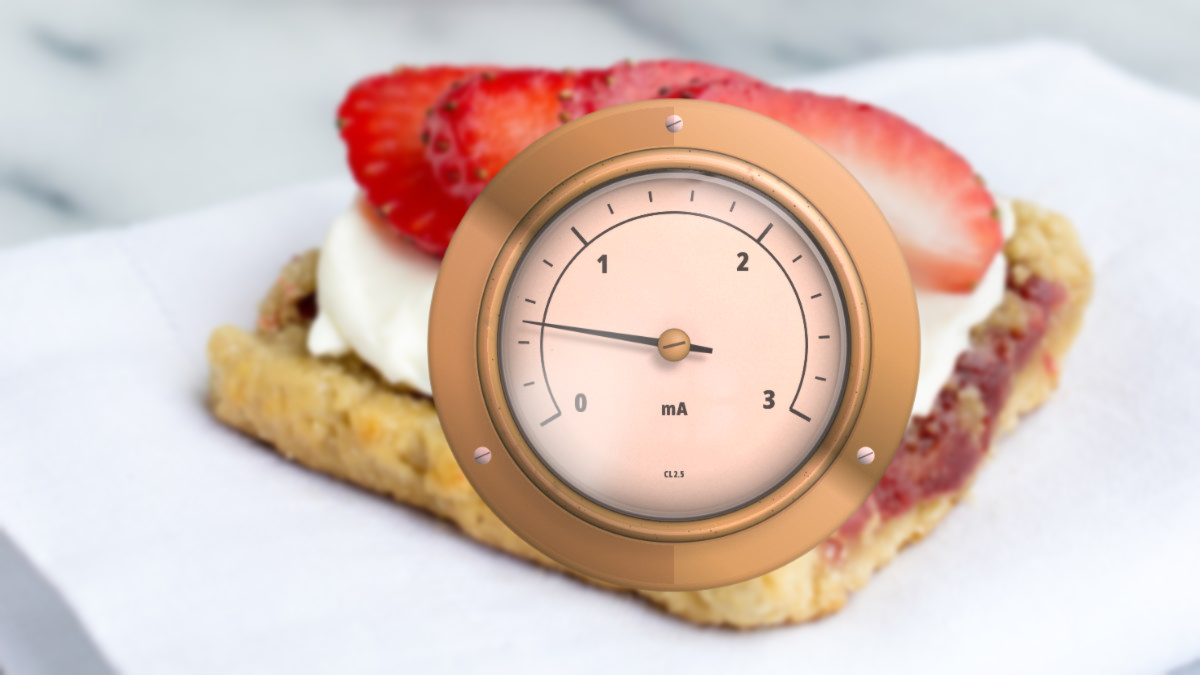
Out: {"value": 0.5, "unit": "mA"}
